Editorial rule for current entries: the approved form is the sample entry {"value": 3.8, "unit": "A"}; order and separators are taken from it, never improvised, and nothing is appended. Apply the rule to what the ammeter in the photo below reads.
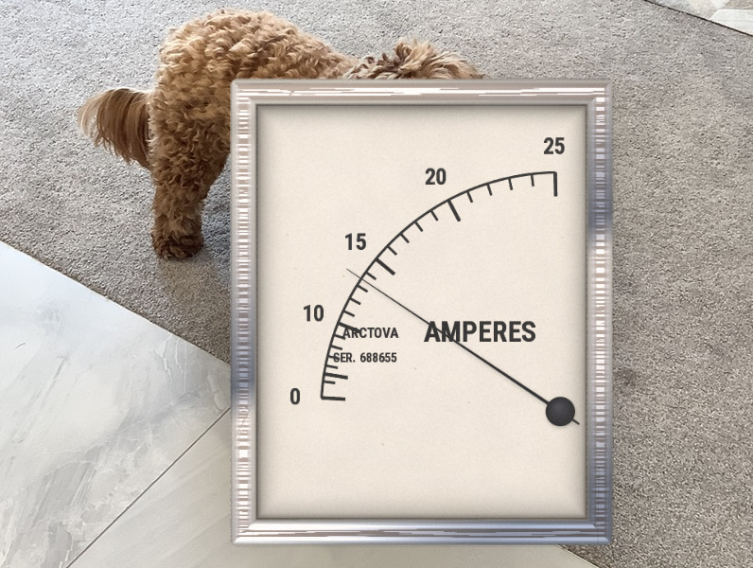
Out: {"value": 13.5, "unit": "A"}
